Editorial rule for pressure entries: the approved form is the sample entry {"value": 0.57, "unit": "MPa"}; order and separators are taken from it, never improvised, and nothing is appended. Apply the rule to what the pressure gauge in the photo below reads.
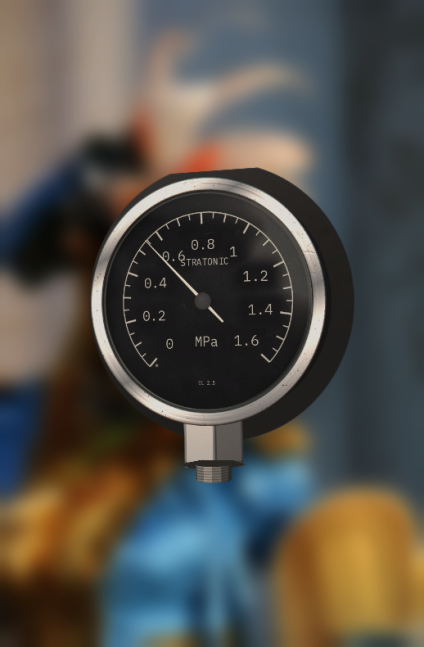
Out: {"value": 0.55, "unit": "MPa"}
